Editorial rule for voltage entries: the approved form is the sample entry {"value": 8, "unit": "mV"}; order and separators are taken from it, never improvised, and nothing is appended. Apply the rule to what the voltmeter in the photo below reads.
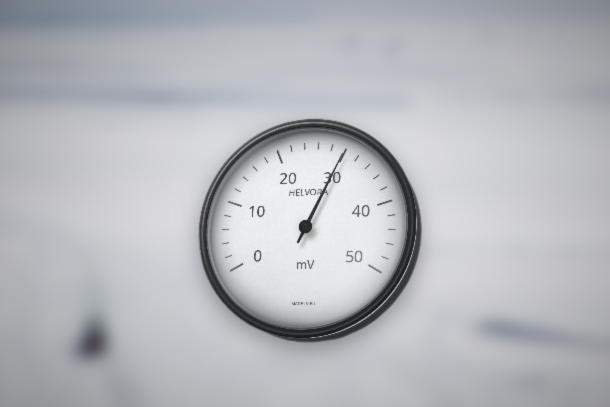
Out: {"value": 30, "unit": "mV"}
